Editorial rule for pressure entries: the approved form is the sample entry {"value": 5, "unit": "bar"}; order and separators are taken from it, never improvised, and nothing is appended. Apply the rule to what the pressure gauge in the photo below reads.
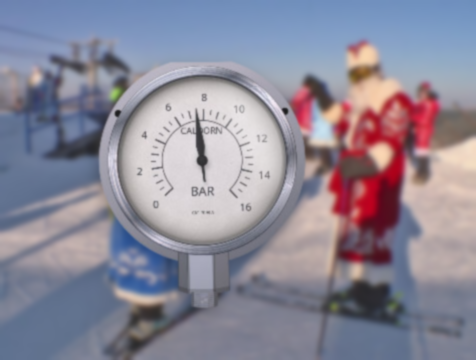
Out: {"value": 7.5, "unit": "bar"}
